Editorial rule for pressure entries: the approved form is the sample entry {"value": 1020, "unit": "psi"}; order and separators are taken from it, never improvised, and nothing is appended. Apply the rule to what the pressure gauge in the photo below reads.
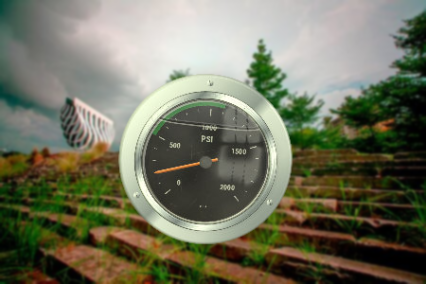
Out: {"value": 200, "unit": "psi"}
